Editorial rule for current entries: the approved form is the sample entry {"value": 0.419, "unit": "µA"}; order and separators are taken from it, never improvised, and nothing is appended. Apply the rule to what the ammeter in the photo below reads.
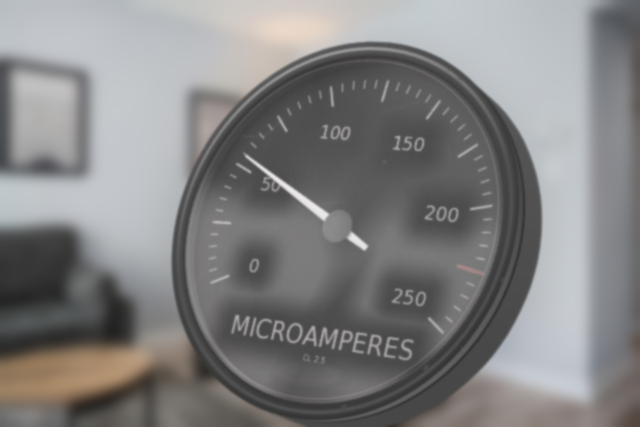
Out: {"value": 55, "unit": "µA"}
